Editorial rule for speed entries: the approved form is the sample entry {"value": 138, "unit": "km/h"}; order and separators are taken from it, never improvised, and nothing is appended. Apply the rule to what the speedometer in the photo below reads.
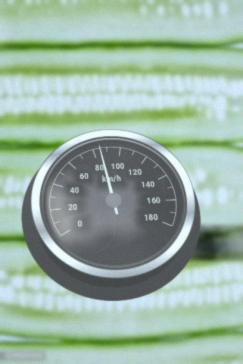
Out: {"value": 85, "unit": "km/h"}
